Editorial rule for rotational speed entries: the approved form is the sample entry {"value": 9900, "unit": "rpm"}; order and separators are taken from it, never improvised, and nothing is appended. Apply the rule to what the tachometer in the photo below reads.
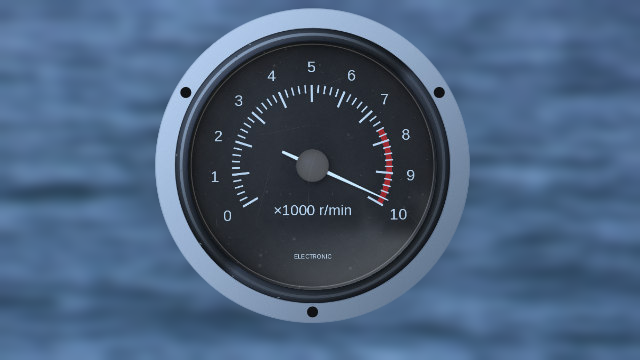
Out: {"value": 9800, "unit": "rpm"}
